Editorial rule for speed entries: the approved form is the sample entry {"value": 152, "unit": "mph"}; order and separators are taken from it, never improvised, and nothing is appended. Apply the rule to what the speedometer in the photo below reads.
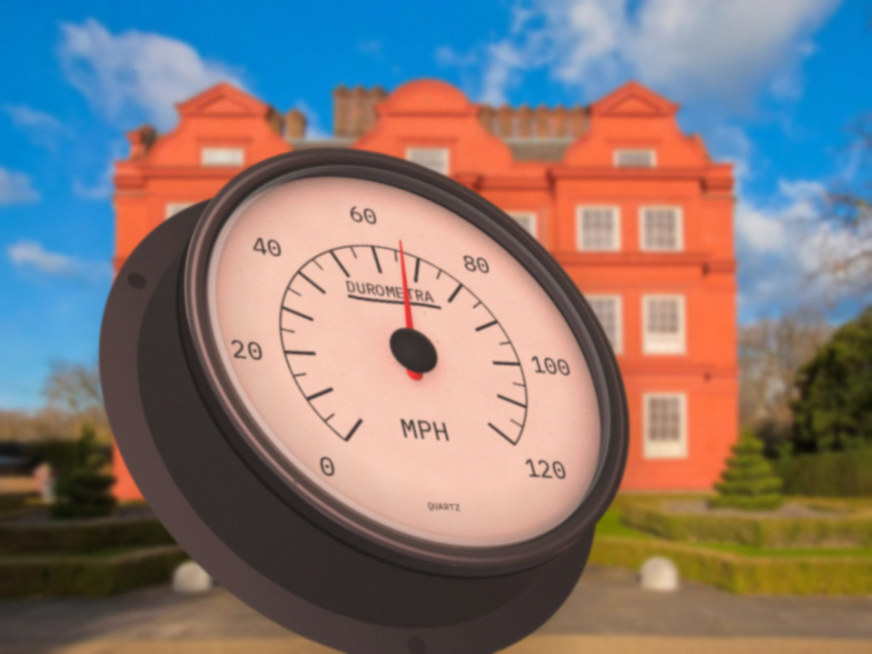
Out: {"value": 65, "unit": "mph"}
